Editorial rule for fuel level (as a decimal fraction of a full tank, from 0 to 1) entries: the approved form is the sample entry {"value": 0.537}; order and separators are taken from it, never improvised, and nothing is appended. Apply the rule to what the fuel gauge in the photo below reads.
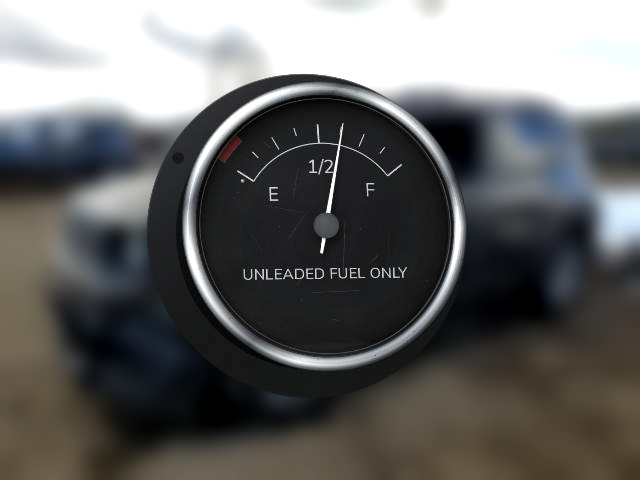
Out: {"value": 0.625}
